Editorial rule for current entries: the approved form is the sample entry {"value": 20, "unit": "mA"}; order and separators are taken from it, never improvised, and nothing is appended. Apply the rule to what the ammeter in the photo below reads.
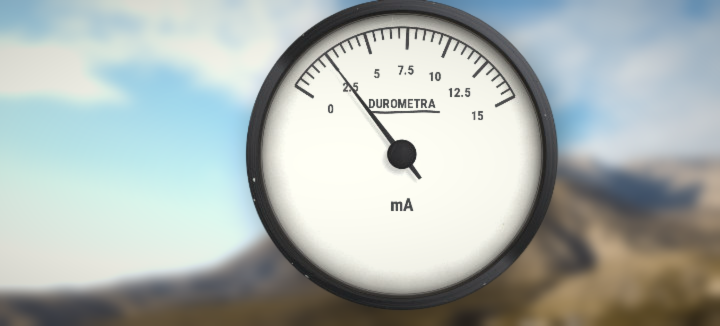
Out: {"value": 2.5, "unit": "mA"}
